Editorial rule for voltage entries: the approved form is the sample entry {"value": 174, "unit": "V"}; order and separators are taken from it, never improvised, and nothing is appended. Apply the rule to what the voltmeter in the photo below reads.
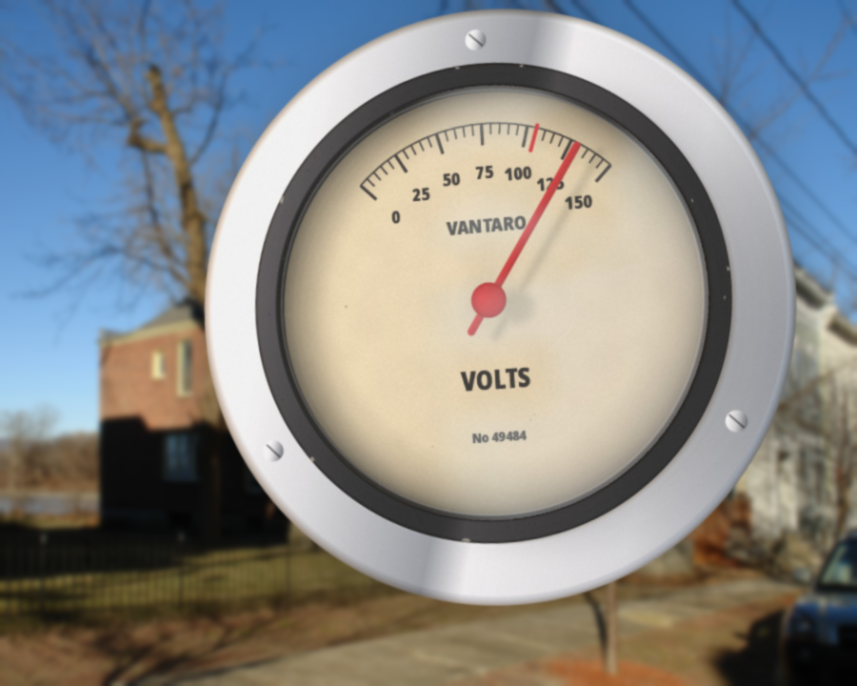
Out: {"value": 130, "unit": "V"}
